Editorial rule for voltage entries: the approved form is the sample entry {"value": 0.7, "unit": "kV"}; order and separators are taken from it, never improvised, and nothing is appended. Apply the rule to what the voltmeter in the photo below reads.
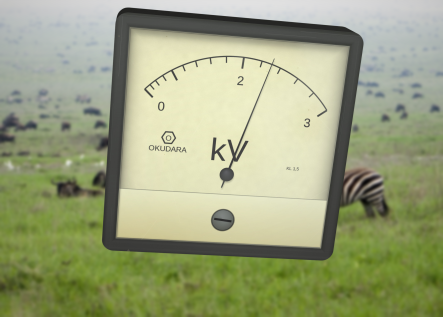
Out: {"value": 2.3, "unit": "kV"}
